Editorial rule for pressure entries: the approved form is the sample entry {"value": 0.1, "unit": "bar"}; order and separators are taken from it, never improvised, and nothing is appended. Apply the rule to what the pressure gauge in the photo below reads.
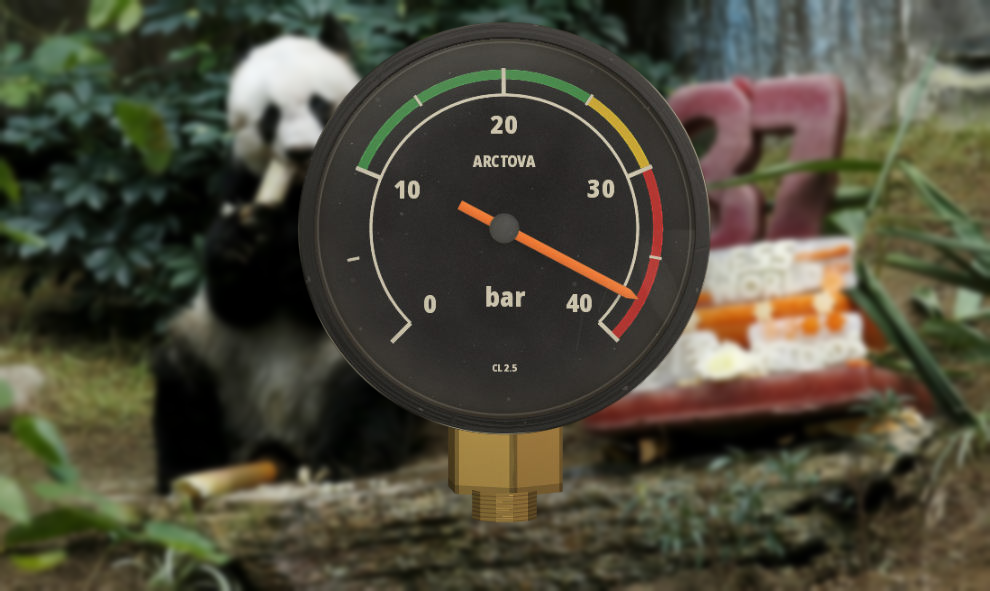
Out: {"value": 37.5, "unit": "bar"}
